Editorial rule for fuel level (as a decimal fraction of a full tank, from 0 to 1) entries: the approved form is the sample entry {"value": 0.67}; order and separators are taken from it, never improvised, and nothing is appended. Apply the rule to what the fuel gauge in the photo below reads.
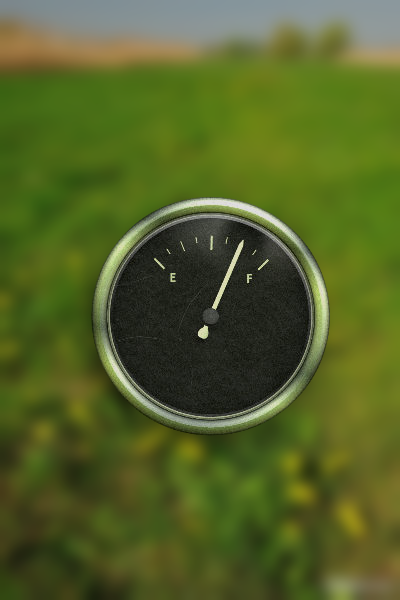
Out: {"value": 0.75}
